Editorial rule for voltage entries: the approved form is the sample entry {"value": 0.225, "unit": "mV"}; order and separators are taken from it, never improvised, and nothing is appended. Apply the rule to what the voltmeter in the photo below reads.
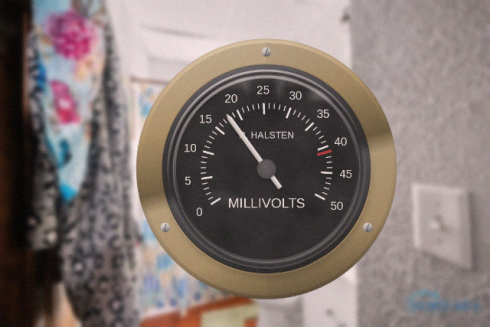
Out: {"value": 18, "unit": "mV"}
